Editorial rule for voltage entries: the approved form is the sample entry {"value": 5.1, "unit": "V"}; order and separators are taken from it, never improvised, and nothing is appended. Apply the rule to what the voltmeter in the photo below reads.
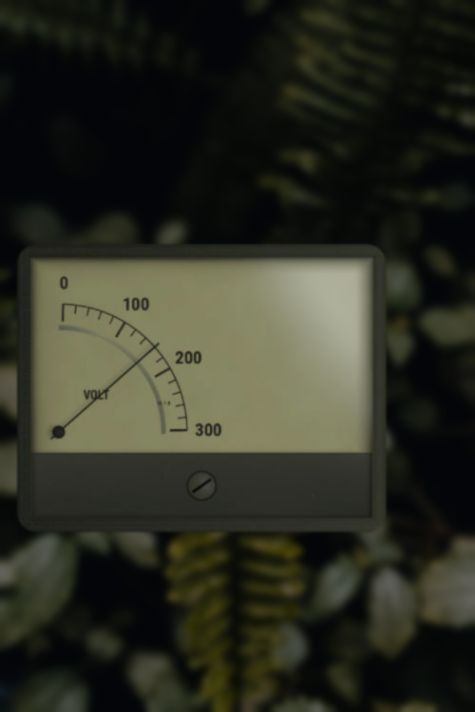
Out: {"value": 160, "unit": "V"}
